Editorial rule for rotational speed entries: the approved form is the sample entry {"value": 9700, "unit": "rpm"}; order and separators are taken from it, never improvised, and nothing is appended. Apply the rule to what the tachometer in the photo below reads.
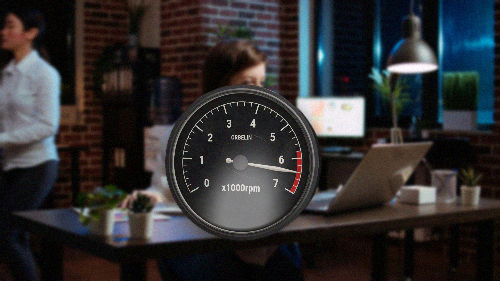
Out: {"value": 6400, "unit": "rpm"}
